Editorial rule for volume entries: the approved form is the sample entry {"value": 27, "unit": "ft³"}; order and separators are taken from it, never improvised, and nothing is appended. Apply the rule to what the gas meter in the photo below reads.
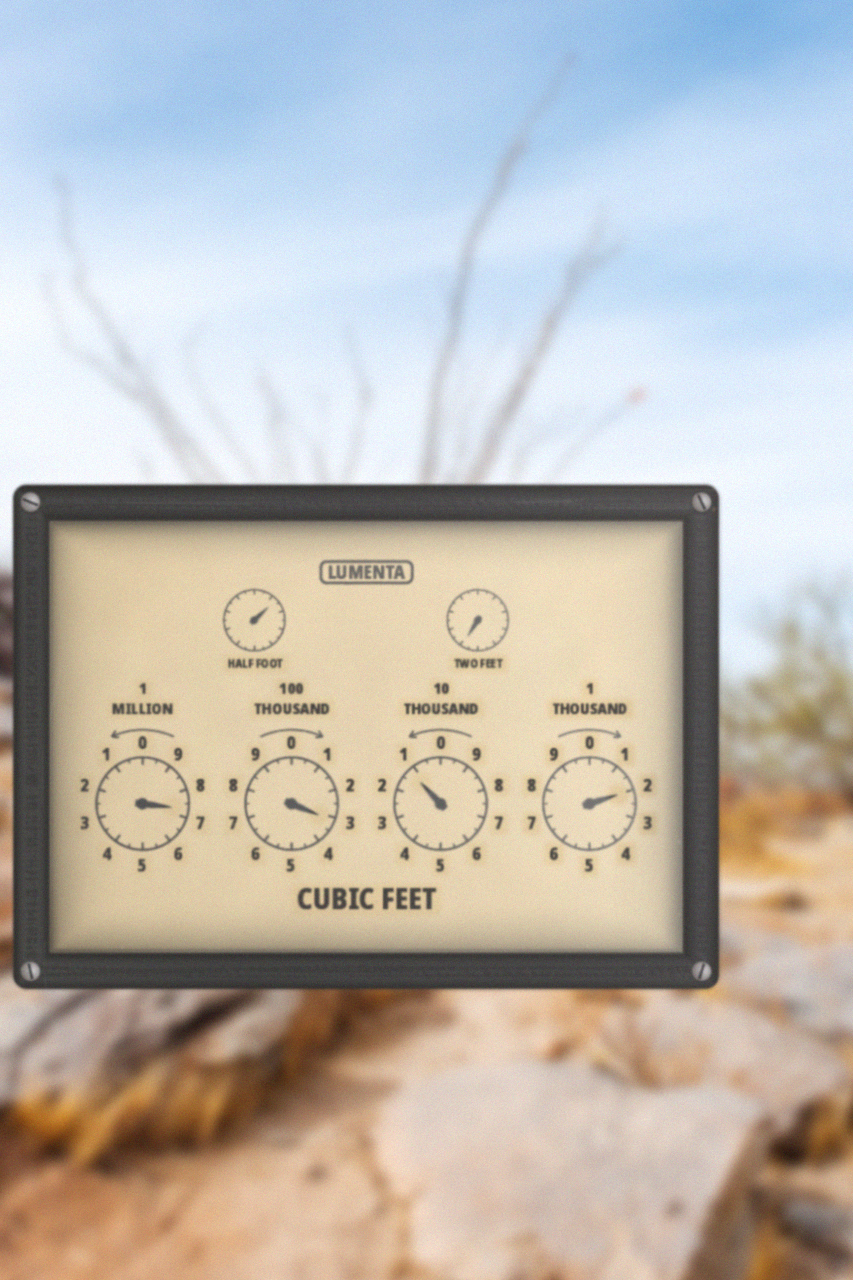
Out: {"value": 731200, "unit": "ft³"}
